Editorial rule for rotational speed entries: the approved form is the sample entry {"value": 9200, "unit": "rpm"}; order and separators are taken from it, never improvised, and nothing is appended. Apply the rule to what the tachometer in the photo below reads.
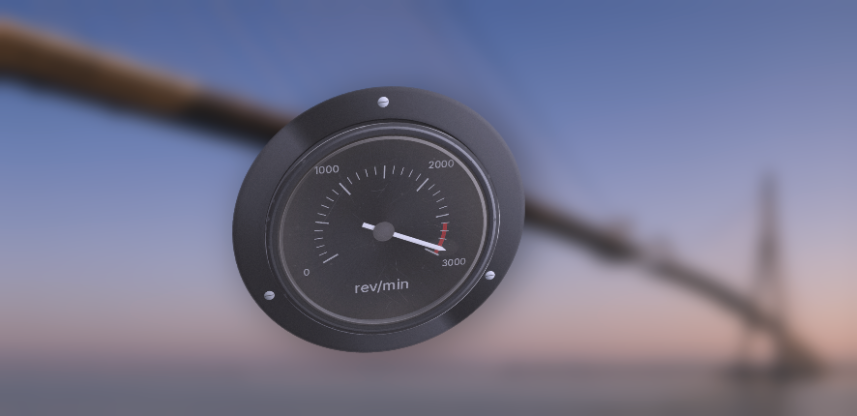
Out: {"value": 2900, "unit": "rpm"}
